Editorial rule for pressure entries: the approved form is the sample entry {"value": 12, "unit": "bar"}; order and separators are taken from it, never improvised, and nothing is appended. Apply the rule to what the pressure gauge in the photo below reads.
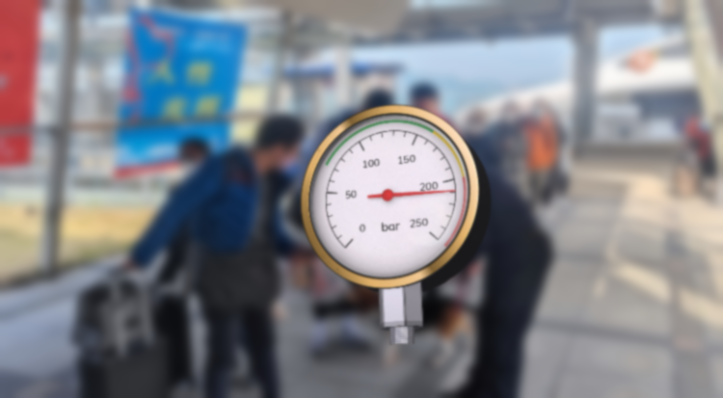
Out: {"value": 210, "unit": "bar"}
